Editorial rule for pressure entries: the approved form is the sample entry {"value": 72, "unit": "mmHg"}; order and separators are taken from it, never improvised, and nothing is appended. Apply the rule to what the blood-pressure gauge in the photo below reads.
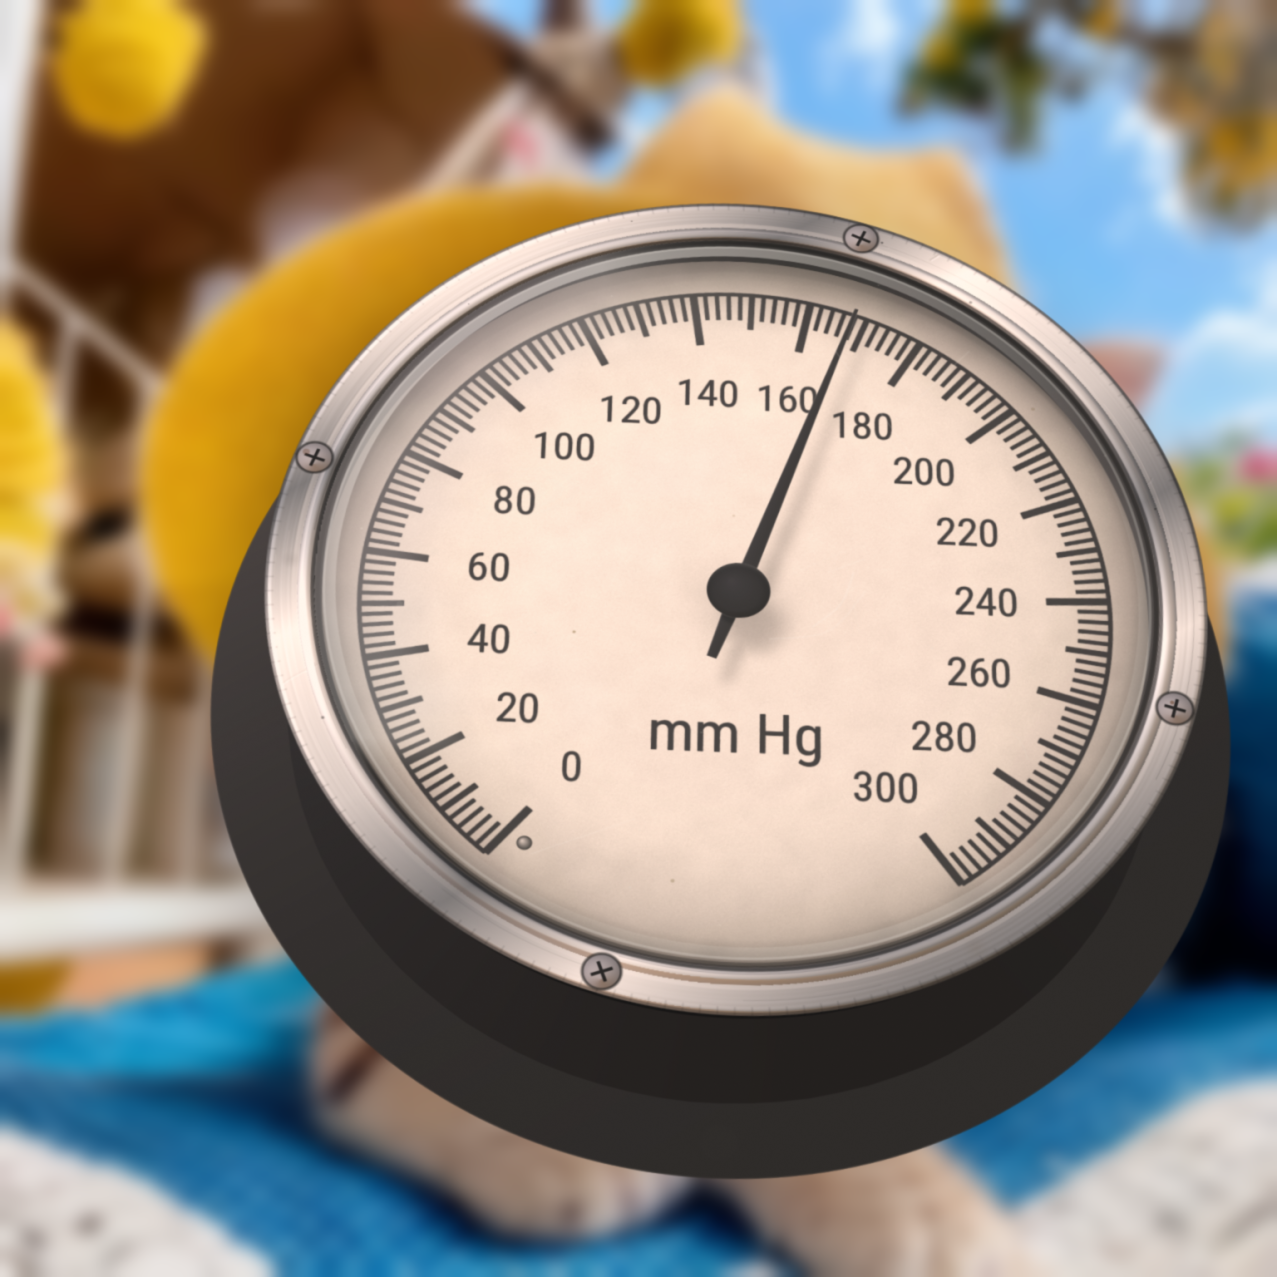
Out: {"value": 168, "unit": "mmHg"}
